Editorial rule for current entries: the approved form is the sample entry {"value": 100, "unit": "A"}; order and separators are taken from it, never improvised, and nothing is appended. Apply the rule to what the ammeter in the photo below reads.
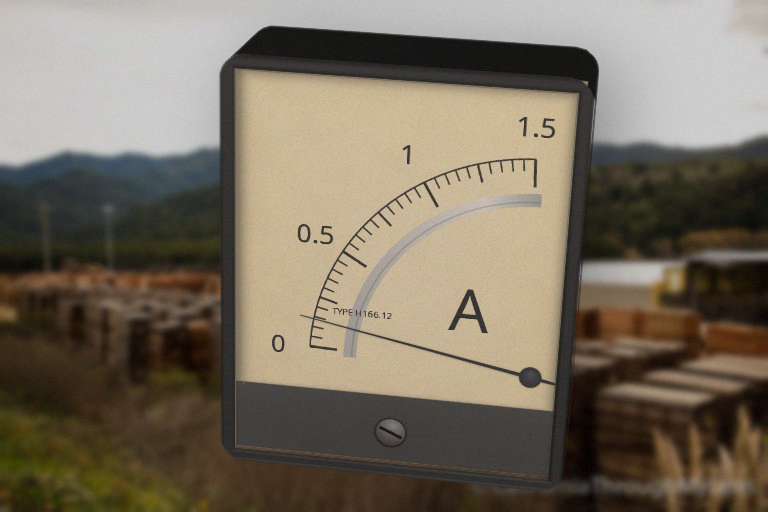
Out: {"value": 0.15, "unit": "A"}
